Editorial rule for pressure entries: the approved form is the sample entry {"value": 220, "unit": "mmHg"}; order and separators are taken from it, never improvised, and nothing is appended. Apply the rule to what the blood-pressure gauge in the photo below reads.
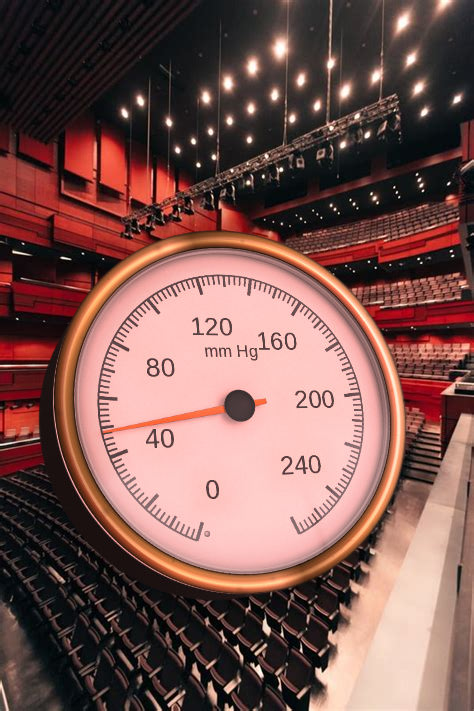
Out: {"value": 48, "unit": "mmHg"}
